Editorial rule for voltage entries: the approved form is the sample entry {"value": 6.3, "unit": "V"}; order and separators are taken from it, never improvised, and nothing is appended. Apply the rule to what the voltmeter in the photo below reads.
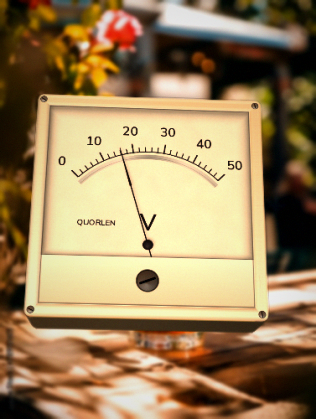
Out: {"value": 16, "unit": "V"}
